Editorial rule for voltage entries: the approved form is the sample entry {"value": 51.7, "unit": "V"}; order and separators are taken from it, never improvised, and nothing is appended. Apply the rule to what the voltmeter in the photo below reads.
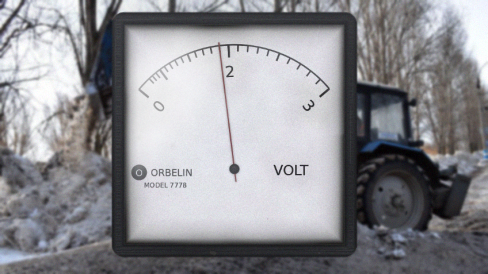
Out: {"value": 1.9, "unit": "V"}
